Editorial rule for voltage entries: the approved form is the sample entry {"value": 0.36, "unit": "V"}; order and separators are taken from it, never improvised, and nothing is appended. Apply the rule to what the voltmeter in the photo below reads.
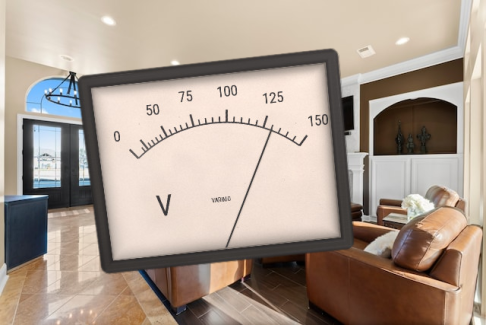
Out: {"value": 130, "unit": "V"}
